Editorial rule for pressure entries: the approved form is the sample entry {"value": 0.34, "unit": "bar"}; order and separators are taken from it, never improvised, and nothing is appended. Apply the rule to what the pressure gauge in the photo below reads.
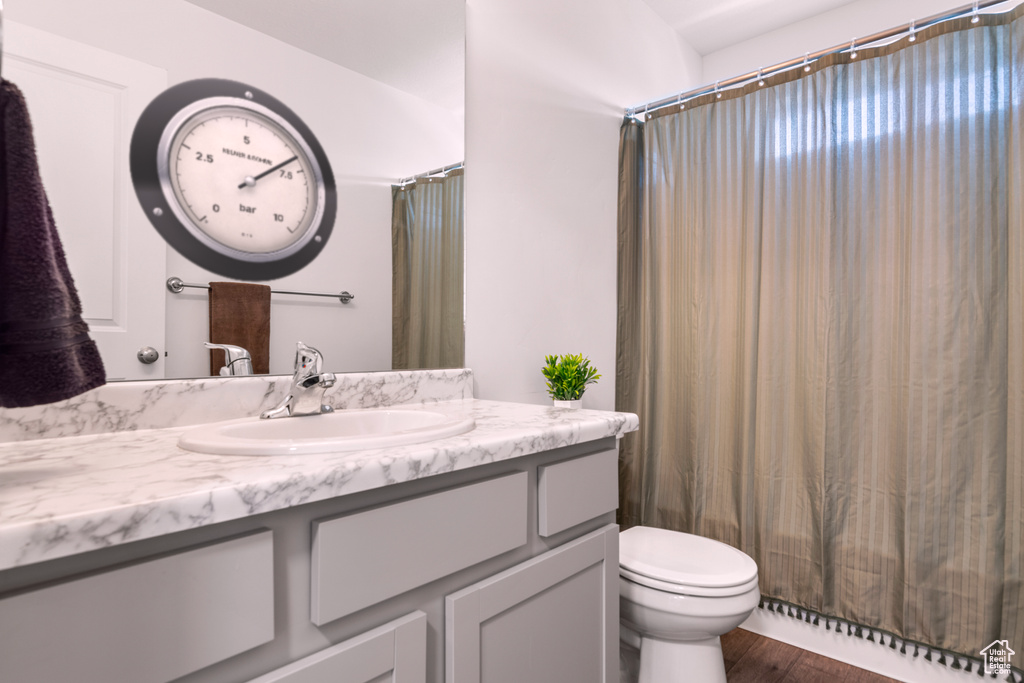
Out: {"value": 7, "unit": "bar"}
